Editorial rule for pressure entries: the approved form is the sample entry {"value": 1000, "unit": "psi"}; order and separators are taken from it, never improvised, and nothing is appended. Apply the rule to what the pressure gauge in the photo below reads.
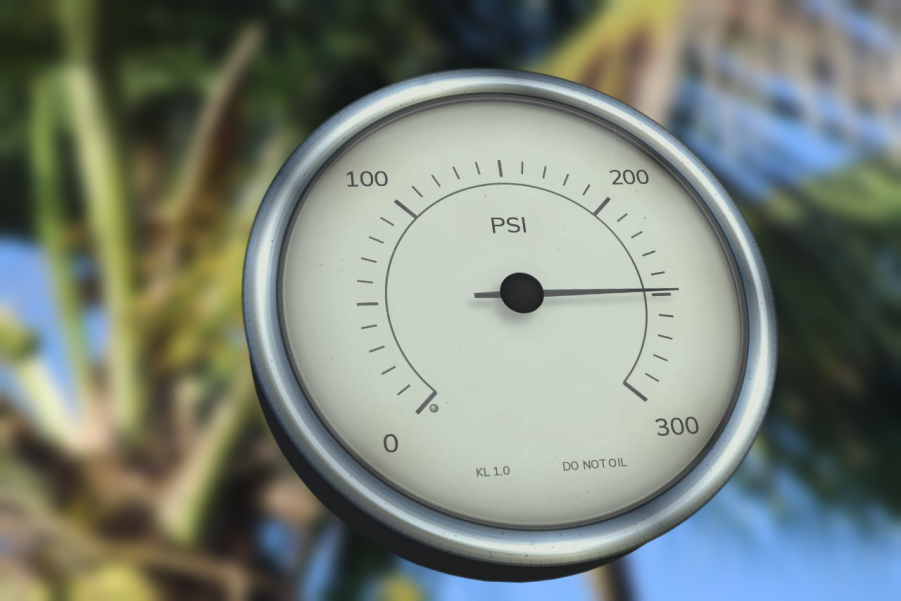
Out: {"value": 250, "unit": "psi"}
